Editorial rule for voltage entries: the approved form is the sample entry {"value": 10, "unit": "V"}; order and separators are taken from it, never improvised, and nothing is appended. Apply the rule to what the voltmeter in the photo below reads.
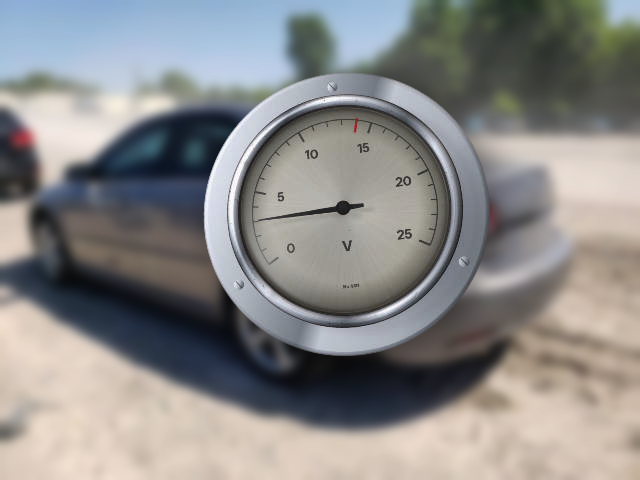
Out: {"value": 3, "unit": "V"}
